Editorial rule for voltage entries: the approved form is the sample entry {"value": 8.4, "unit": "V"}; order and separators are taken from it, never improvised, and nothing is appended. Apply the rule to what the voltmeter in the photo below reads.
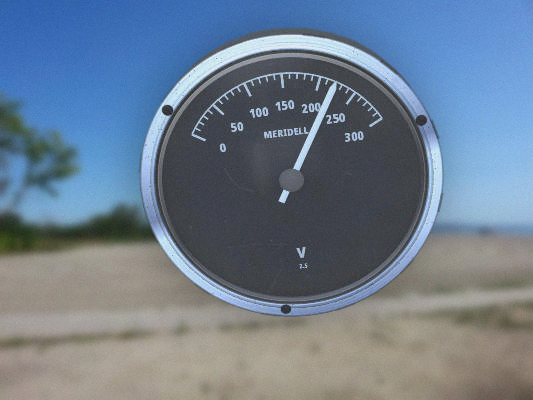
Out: {"value": 220, "unit": "V"}
